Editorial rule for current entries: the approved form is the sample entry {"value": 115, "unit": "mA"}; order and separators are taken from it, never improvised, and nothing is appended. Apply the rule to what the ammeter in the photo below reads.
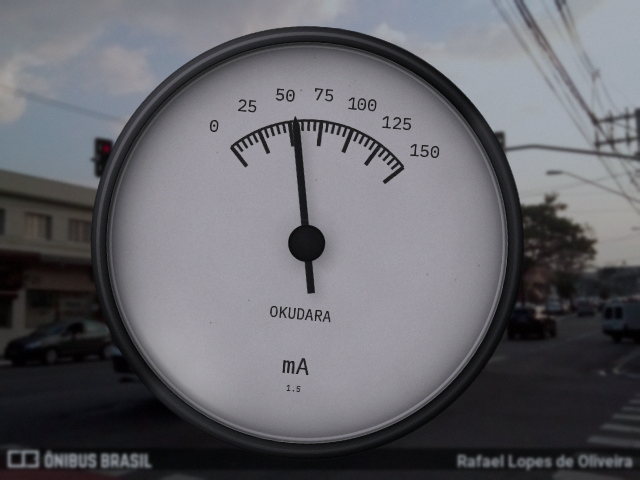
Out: {"value": 55, "unit": "mA"}
